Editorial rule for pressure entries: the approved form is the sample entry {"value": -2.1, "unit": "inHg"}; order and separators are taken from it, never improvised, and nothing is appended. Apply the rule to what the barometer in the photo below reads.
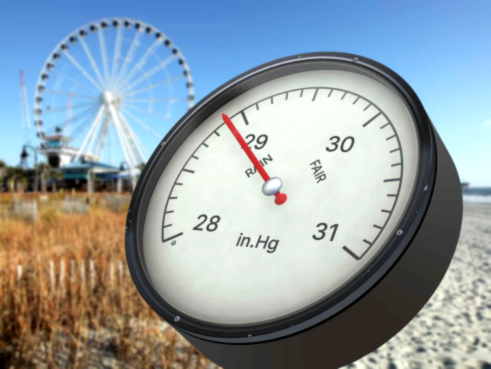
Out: {"value": 28.9, "unit": "inHg"}
